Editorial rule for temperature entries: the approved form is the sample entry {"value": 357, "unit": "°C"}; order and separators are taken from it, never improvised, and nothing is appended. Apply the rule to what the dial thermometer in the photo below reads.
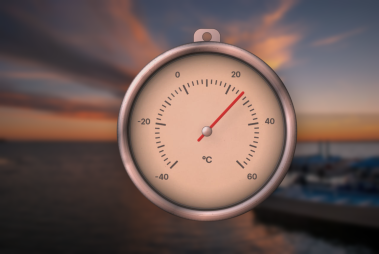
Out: {"value": 26, "unit": "°C"}
